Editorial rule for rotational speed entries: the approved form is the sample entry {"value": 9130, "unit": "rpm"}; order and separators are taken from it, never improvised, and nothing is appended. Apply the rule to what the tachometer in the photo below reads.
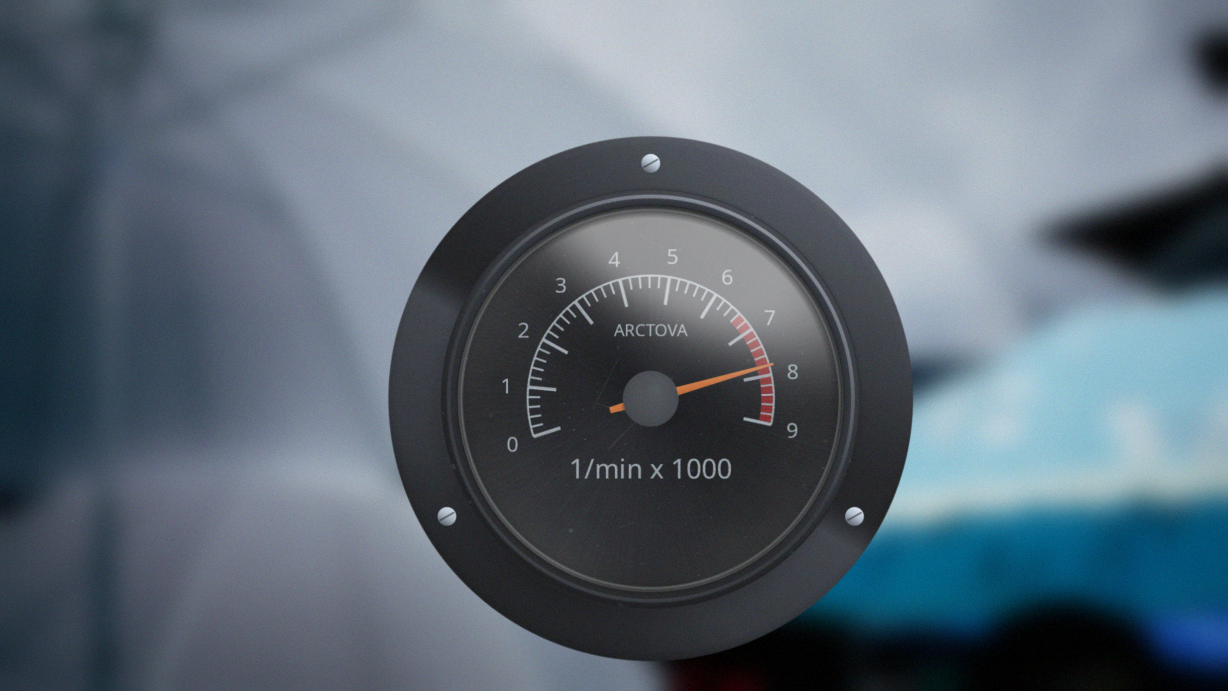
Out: {"value": 7800, "unit": "rpm"}
